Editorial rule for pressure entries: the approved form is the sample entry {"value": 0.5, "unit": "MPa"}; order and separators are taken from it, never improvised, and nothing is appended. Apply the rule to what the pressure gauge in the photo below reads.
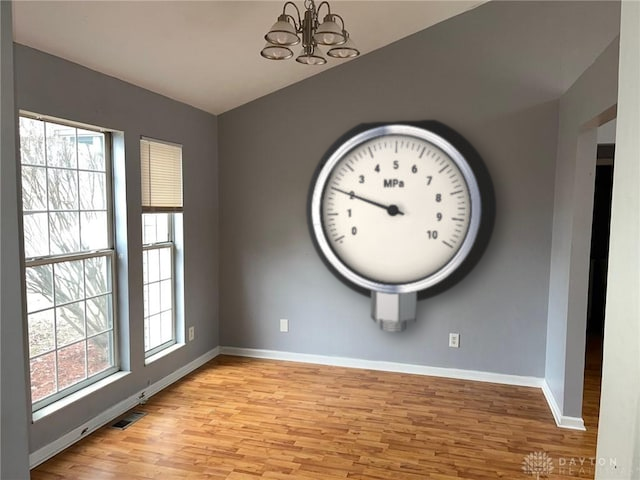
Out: {"value": 2, "unit": "MPa"}
